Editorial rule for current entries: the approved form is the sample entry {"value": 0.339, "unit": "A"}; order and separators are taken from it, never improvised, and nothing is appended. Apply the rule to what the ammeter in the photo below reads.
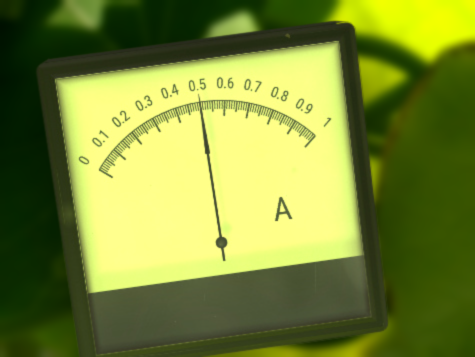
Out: {"value": 0.5, "unit": "A"}
